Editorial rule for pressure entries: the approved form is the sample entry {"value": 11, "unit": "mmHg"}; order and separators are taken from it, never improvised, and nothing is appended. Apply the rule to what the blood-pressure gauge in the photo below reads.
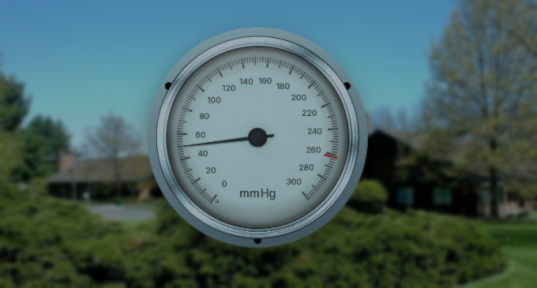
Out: {"value": 50, "unit": "mmHg"}
